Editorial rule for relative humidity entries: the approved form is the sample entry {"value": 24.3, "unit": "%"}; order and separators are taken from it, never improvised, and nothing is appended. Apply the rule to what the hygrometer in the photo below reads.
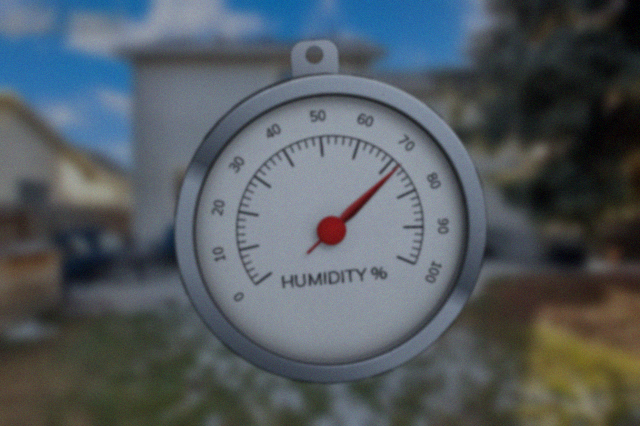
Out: {"value": 72, "unit": "%"}
